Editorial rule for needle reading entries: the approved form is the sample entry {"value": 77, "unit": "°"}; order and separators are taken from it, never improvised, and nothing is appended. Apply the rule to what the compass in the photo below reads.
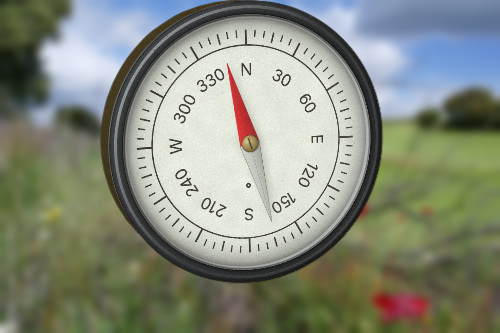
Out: {"value": 345, "unit": "°"}
